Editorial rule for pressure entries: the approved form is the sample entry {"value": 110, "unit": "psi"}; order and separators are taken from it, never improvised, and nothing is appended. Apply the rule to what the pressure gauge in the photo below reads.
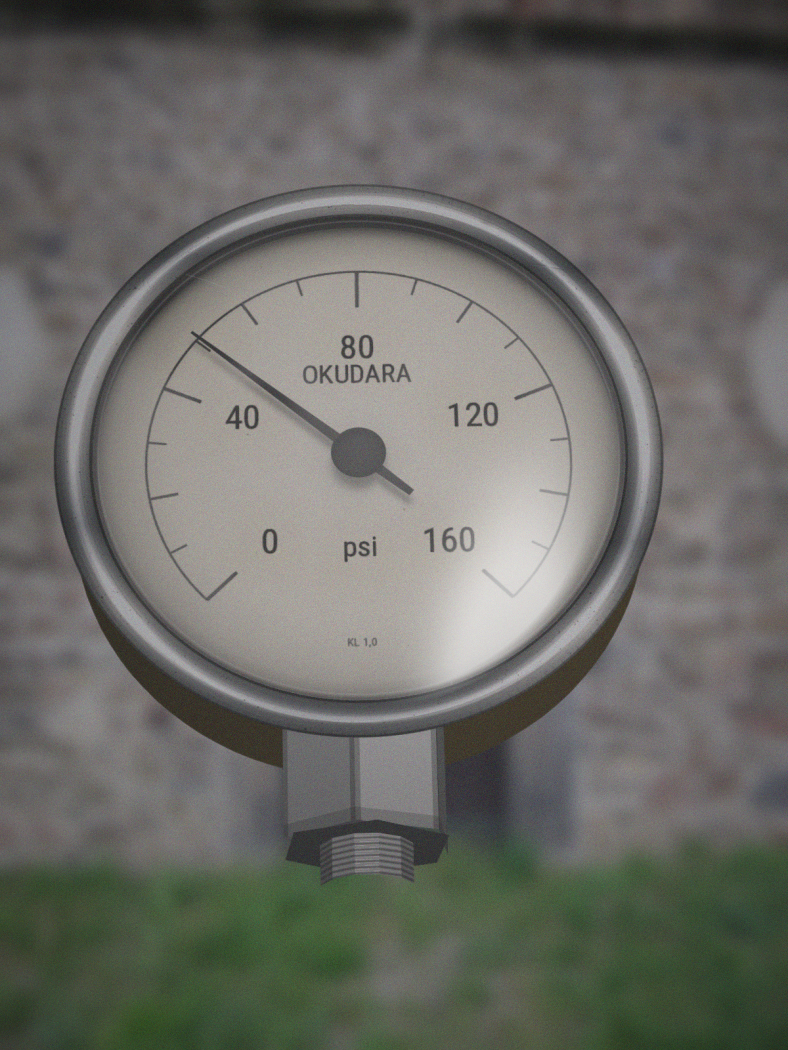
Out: {"value": 50, "unit": "psi"}
